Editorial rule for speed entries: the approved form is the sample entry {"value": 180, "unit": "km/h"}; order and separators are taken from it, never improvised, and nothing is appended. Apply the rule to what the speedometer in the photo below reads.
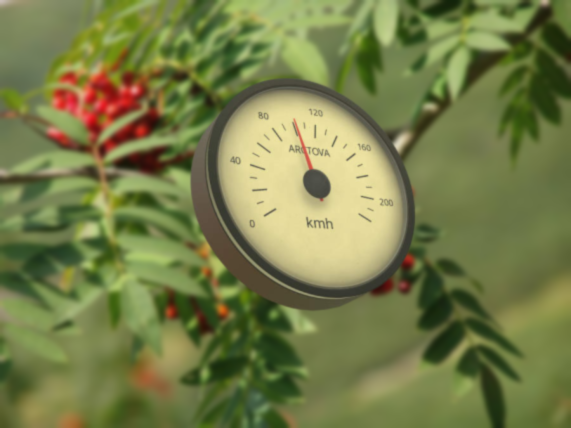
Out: {"value": 100, "unit": "km/h"}
